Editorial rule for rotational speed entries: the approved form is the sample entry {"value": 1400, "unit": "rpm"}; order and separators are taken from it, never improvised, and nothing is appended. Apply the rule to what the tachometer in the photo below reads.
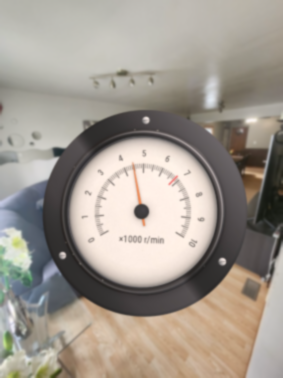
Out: {"value": 4500, "unit": "rpm"}
